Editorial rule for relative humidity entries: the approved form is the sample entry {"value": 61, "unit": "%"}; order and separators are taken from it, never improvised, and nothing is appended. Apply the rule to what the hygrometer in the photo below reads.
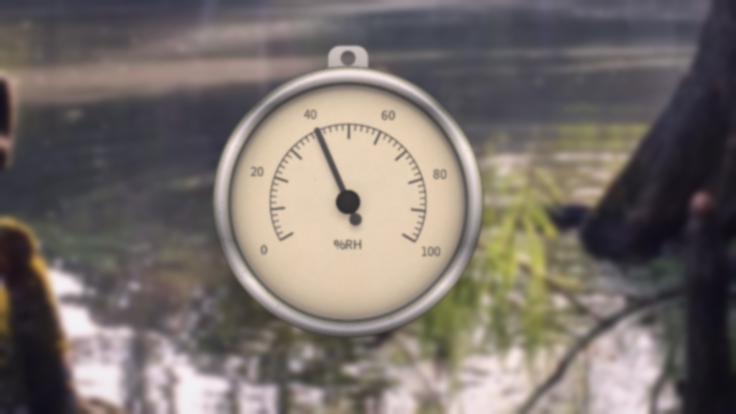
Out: {"value": 40, "unit": "%"}
